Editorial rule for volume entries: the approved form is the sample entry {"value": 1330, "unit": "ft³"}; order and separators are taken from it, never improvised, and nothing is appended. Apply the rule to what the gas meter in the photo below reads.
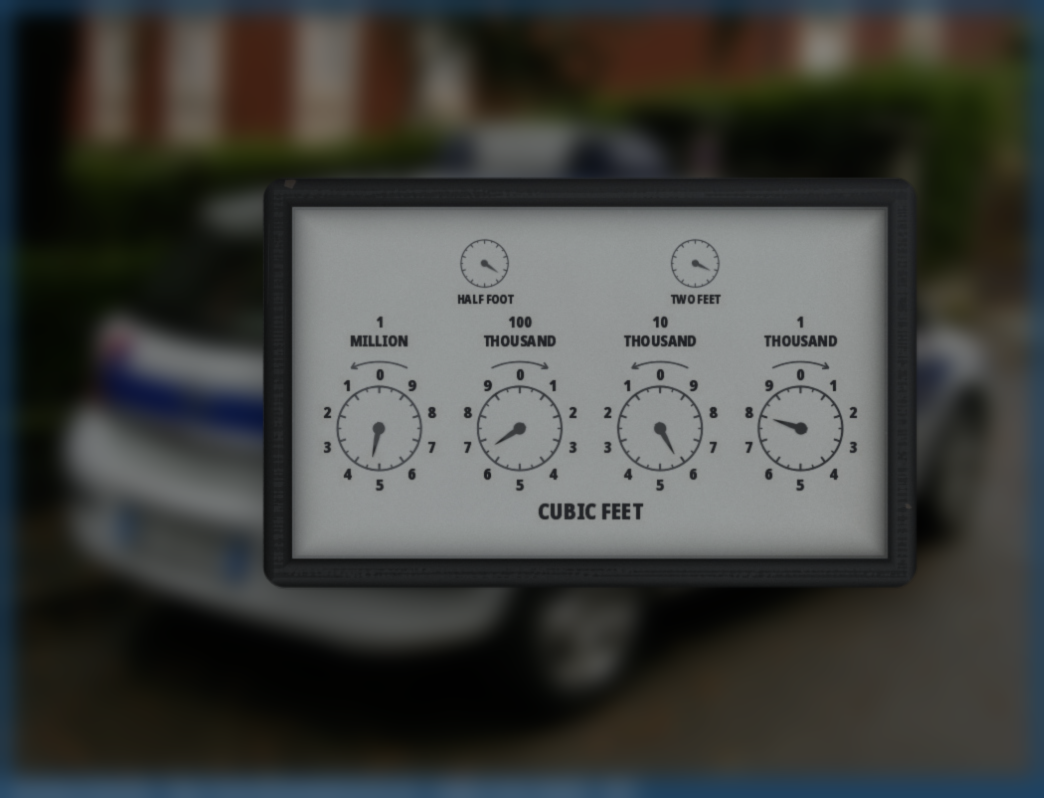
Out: {"value": 465800, "unit": "ft³"}
